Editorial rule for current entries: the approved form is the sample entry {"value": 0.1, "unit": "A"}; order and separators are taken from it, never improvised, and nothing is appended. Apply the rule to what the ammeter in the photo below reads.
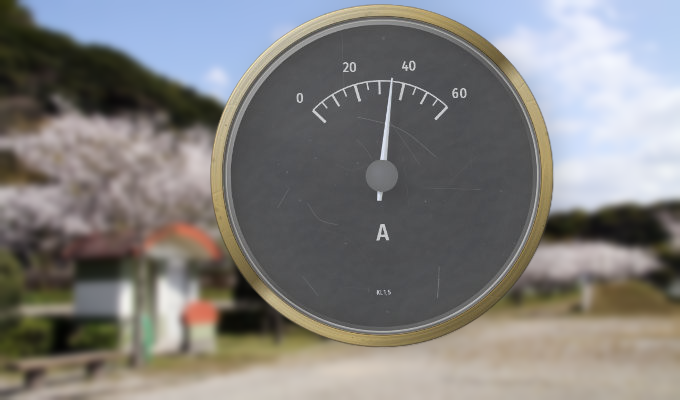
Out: {"value": 35, "unit": "A"}
